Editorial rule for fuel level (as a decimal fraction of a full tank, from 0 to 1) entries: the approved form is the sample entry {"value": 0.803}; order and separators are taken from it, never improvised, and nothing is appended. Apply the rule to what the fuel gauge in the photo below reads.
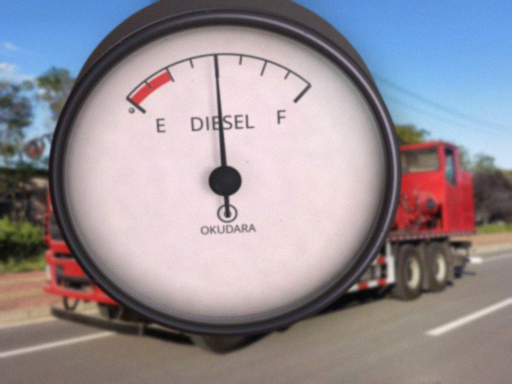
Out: {"value": 0.5}
